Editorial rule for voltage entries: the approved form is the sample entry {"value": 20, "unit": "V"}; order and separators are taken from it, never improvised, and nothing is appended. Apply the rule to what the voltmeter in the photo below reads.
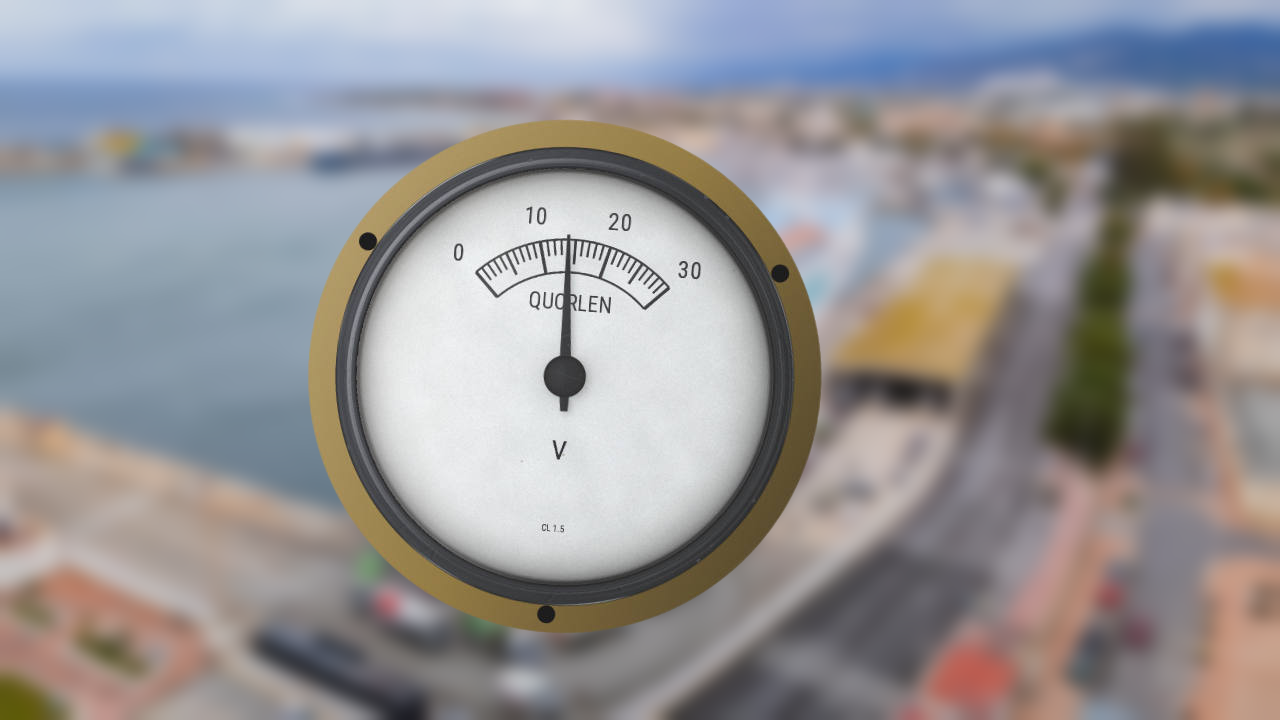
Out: {"value": 14, "unit": "V"}
